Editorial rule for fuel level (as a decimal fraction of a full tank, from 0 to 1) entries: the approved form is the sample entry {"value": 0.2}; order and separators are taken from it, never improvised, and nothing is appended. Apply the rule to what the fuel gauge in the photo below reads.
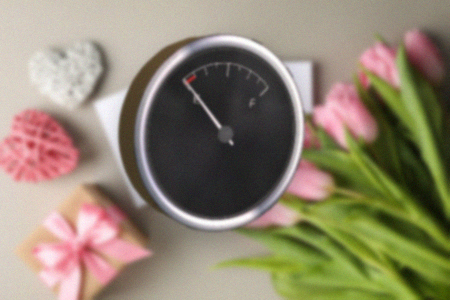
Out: {"value": 0}
